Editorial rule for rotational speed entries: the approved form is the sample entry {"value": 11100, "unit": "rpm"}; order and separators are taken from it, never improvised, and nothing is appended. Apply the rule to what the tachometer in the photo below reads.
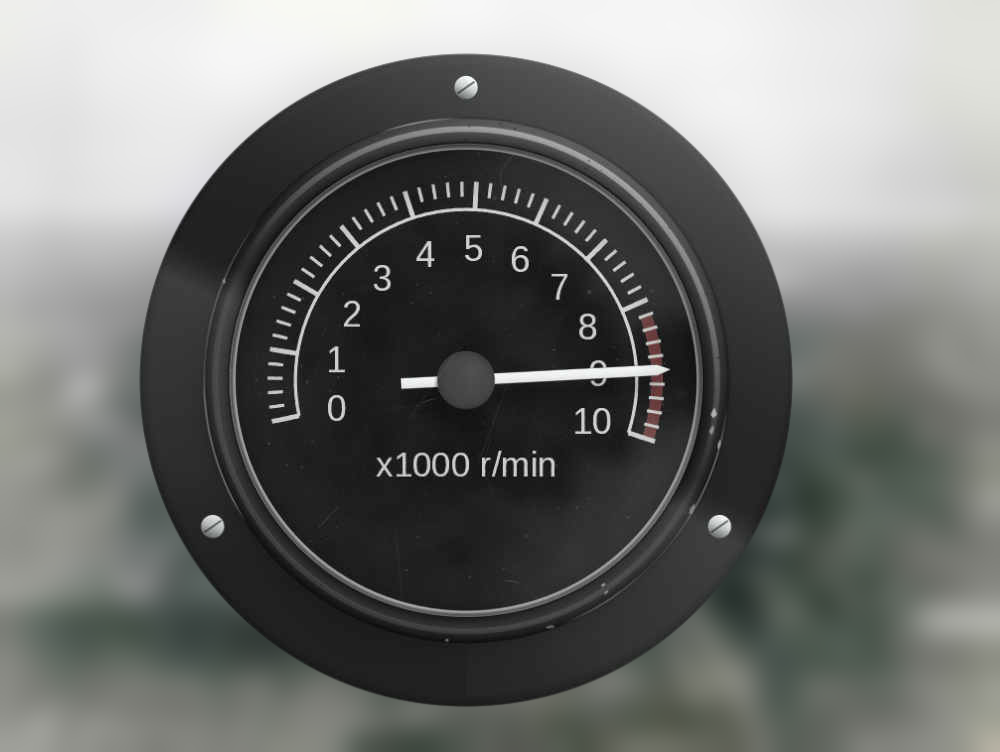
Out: {"value": 9000, "unit": "rpm"}
